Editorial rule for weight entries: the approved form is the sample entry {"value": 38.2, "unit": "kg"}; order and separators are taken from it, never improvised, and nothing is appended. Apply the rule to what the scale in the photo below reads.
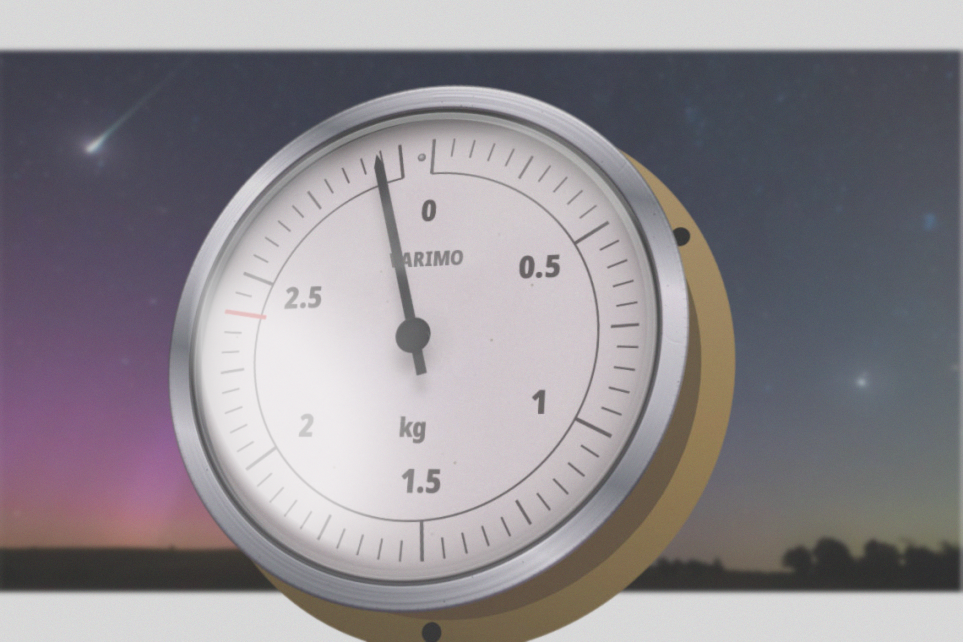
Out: {"value": 2.95, "unit": "kg"}
